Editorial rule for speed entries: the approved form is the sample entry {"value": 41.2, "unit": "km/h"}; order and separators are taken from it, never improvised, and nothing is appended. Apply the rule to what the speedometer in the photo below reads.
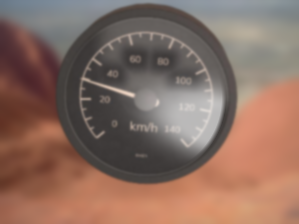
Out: {"value": 30, "unit": "km/h"}
